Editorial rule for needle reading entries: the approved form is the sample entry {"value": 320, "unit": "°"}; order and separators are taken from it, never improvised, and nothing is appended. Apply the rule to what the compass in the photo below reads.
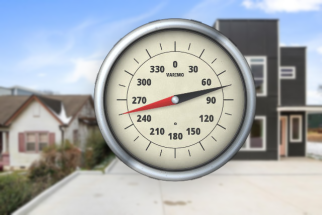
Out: {"value": 255, "unit": "°"}
